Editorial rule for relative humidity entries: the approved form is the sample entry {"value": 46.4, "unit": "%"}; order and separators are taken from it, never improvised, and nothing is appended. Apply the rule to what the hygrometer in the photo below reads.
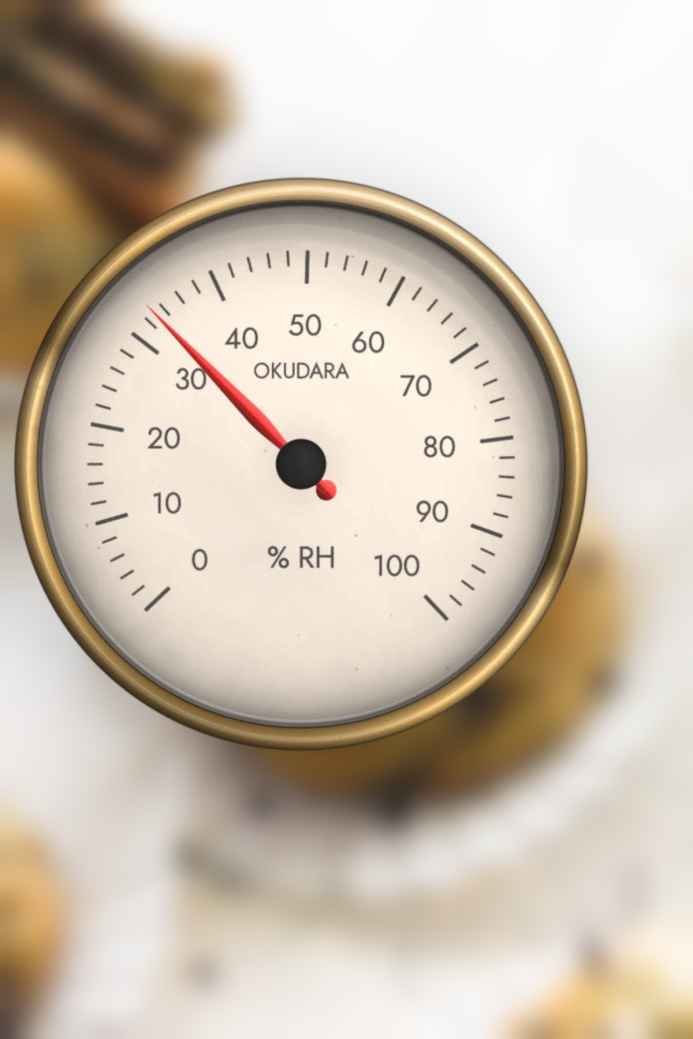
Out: {"value": 33, "unit": "%"}
